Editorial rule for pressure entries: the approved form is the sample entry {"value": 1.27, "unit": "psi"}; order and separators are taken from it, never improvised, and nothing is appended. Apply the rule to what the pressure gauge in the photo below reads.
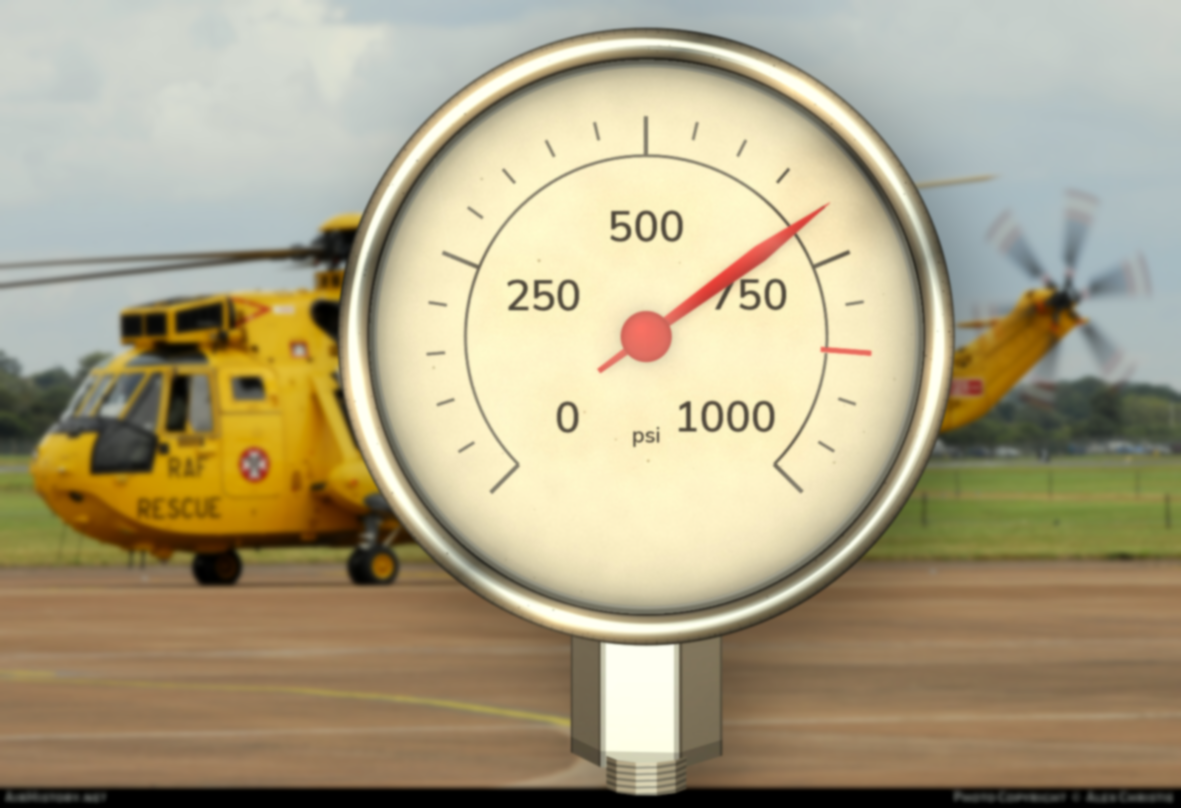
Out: {"value": 700, "unit": "psi"}
